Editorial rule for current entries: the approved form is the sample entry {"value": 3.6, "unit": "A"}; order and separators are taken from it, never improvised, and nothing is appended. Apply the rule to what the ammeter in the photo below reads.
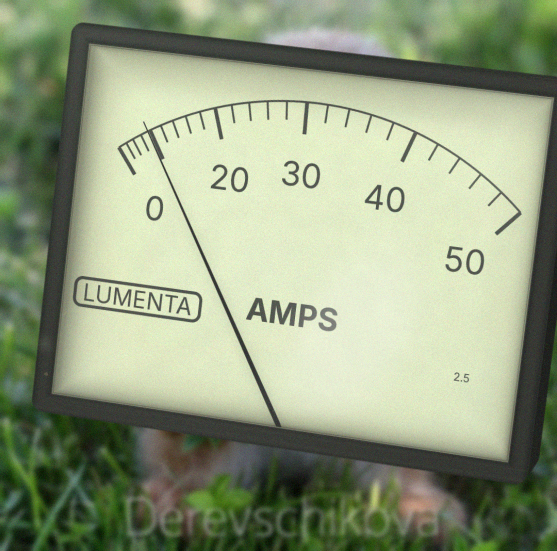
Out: {"value": 10, "unit": "A"}
